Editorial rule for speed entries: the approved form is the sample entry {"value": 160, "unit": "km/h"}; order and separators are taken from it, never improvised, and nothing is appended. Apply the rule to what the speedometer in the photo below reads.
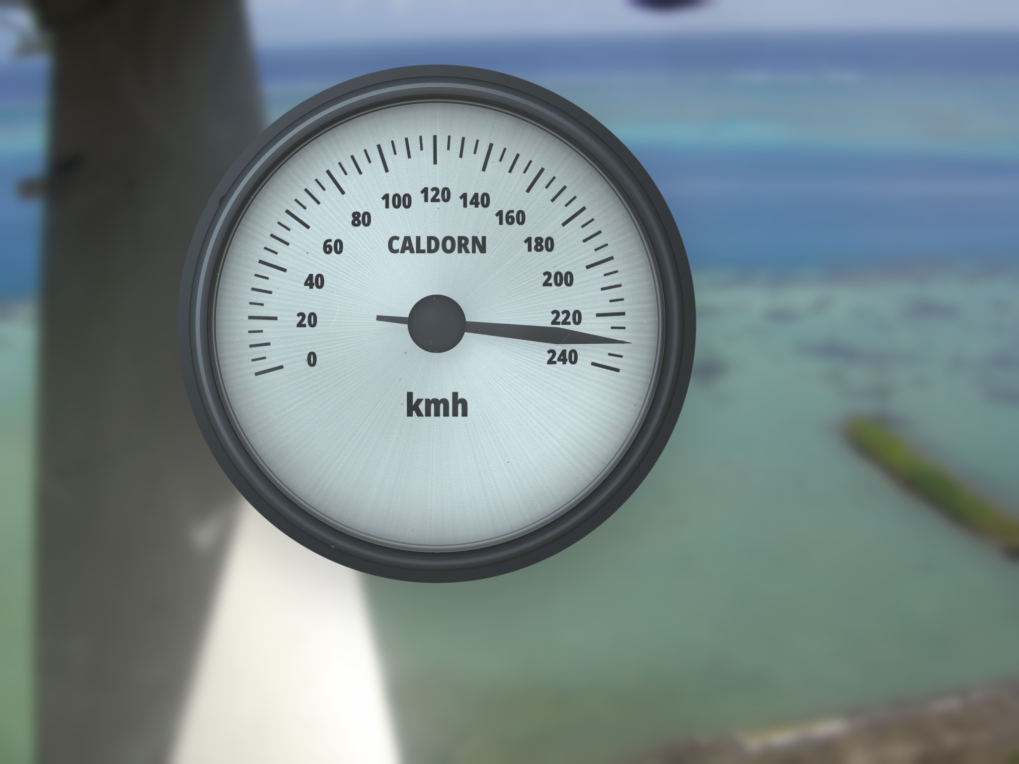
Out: {"value": 230, "unit": "km/h"}
